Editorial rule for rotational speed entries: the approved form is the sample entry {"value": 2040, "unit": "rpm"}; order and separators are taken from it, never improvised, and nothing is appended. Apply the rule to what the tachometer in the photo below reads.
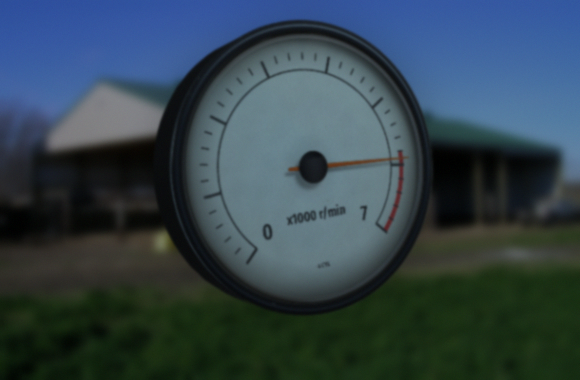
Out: {"value": 5900, "unit": "rpm"}
